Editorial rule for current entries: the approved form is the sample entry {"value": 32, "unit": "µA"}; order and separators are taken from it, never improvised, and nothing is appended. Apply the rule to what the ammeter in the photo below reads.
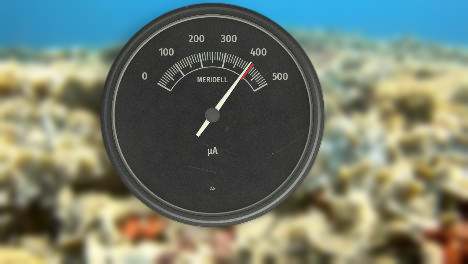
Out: {"value": 400, "unit": "µA"}
